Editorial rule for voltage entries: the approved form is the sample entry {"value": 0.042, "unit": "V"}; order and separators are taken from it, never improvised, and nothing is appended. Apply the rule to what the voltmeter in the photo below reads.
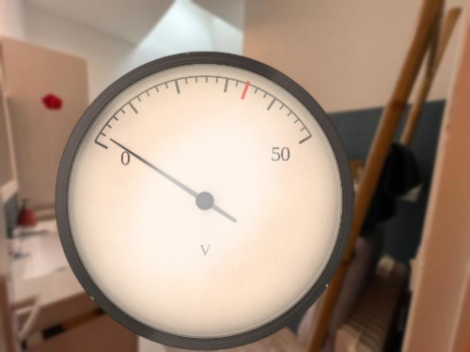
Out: {"value": 2, "unit": "V"}
